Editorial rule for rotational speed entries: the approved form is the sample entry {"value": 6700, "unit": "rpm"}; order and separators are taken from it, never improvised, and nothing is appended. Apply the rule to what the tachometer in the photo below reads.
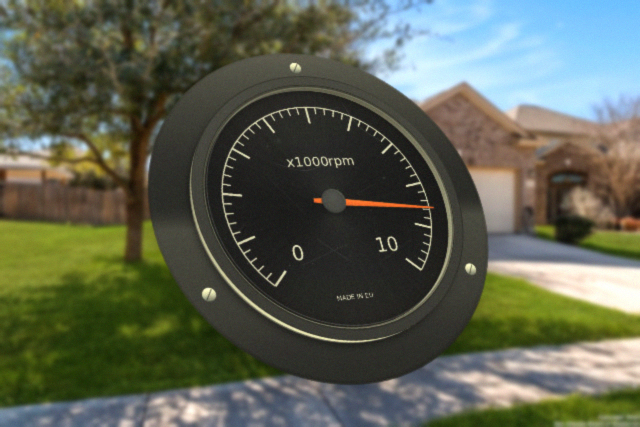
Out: {"value": 8600, "unit": "rpm"}
